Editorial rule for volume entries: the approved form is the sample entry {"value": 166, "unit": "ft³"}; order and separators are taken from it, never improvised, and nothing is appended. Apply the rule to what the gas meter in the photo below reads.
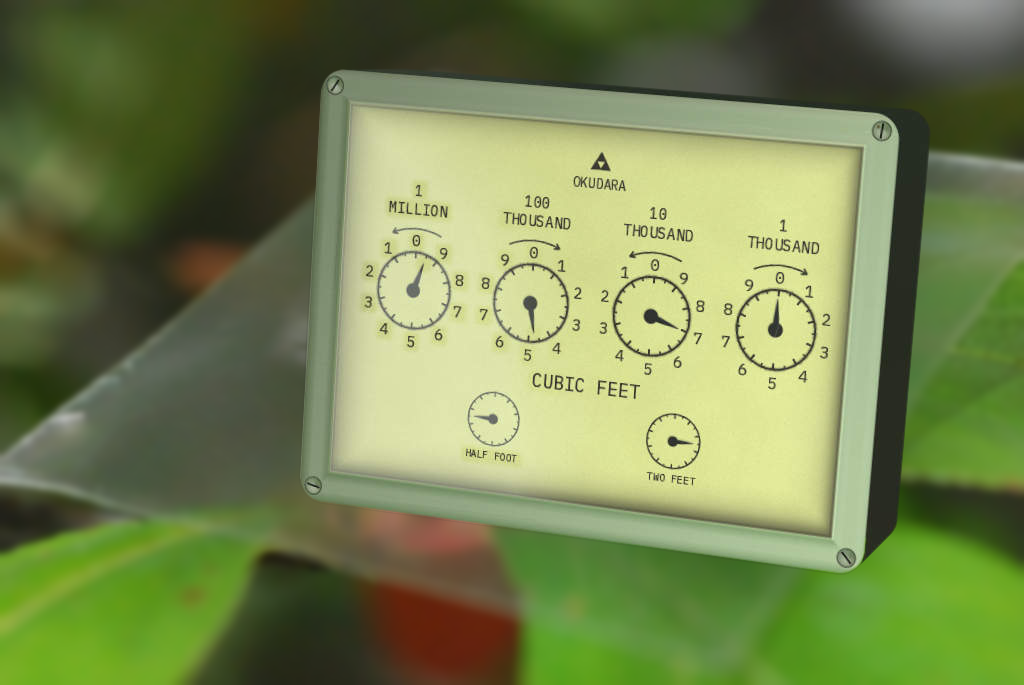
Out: {"value": 947000, "unit": "ft³"}
